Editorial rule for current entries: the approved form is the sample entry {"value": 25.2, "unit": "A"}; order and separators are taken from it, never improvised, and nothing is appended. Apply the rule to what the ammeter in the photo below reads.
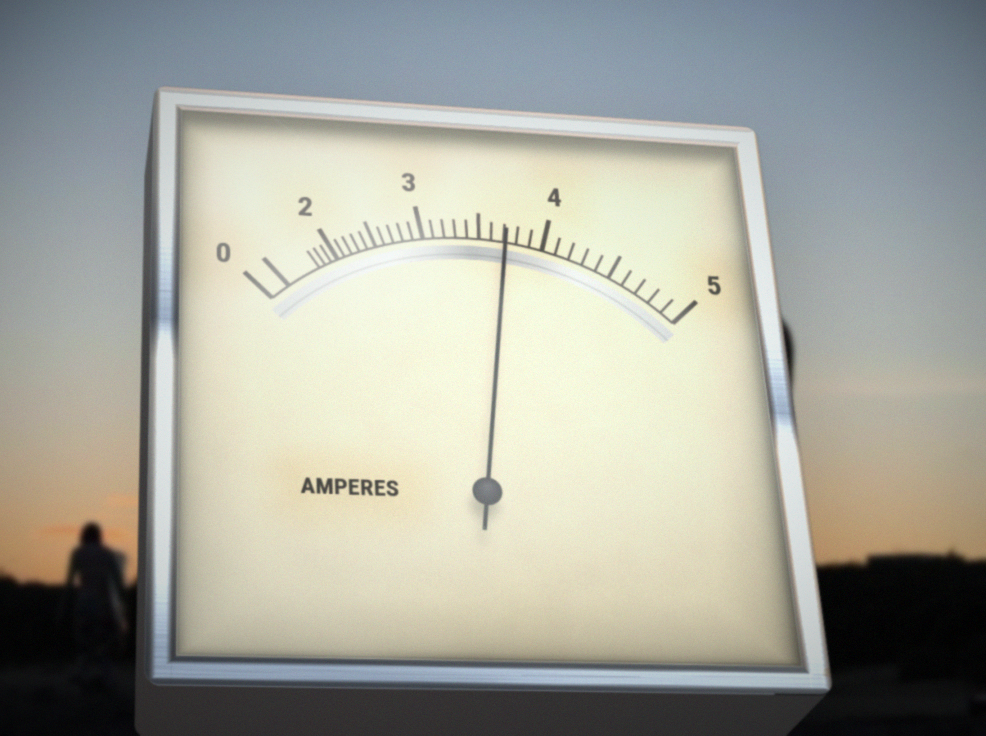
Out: {"value": 3.7, "unit": "A"}
